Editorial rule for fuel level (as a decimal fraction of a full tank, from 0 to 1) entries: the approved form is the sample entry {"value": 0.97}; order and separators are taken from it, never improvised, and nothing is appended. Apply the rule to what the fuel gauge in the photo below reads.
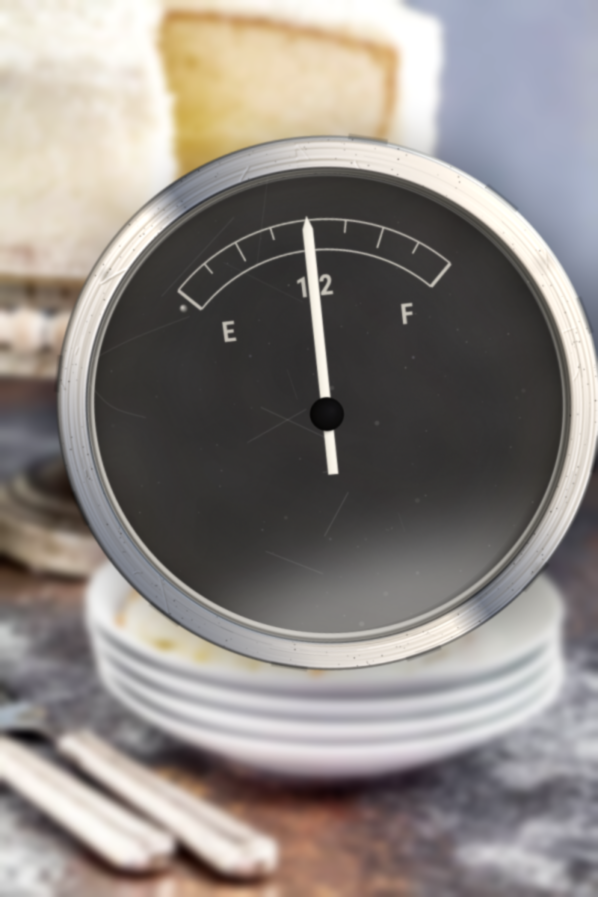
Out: {"value": 0.5}
